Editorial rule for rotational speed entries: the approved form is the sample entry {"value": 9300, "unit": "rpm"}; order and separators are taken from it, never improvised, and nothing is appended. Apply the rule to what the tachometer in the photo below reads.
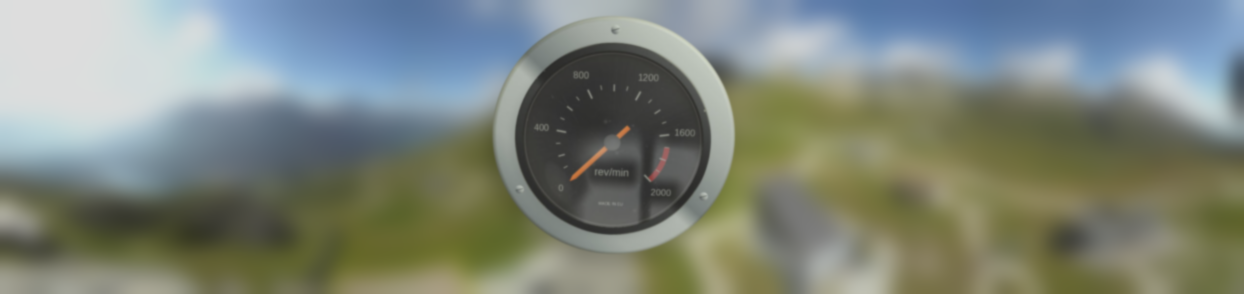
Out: {"value": 0, "unit": "rpm"}
